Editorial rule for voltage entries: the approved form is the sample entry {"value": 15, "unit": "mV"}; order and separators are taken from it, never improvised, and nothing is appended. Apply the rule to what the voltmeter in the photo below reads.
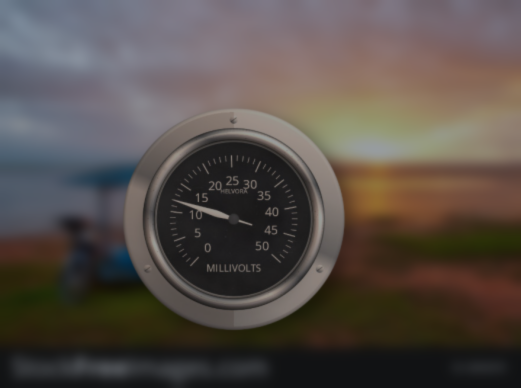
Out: {"value": 12, "unit": "mV"}
